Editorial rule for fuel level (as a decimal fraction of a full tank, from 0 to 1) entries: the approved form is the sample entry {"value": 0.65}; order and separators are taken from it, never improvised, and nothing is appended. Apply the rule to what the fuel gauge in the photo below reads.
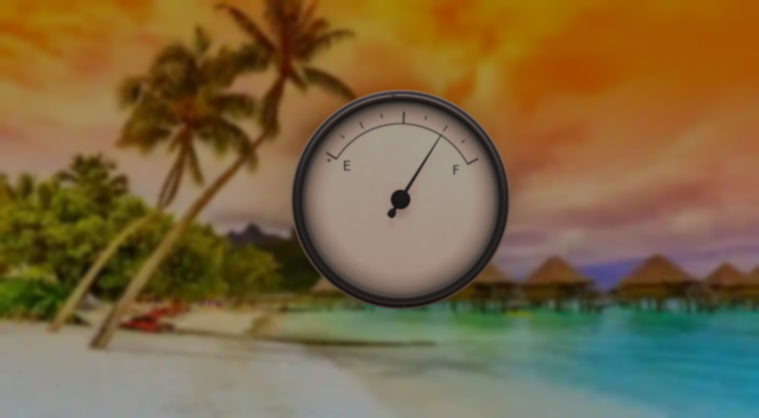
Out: {"value": 0.75}
